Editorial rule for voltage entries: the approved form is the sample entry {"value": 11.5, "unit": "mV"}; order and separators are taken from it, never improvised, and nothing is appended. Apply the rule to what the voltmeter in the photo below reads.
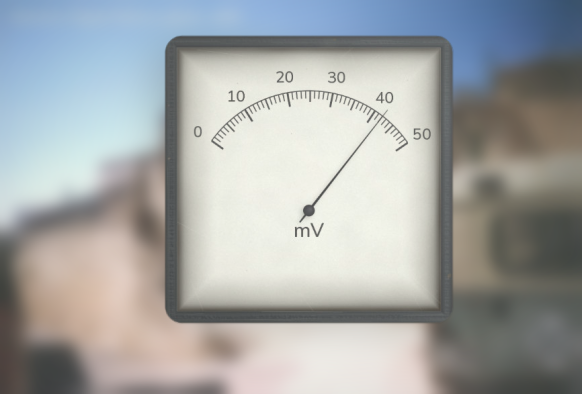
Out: {"value": 42, "unit": "mV"}
